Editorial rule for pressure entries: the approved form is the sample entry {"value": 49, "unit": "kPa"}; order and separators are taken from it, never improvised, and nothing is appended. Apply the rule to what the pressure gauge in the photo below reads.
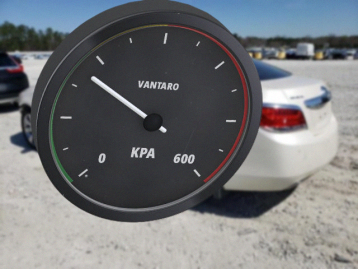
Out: {"value": 175, "unit": "kPa"}
